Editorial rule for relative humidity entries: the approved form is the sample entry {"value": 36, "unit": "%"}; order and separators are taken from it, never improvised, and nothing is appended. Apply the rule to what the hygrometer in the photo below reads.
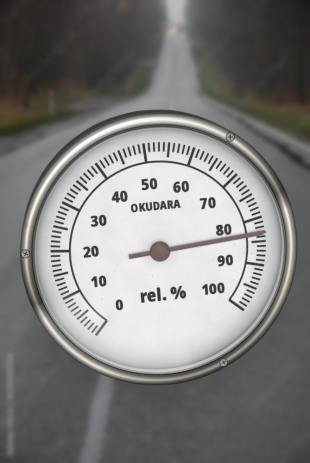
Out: {"value": 83, "unit": "%"}
